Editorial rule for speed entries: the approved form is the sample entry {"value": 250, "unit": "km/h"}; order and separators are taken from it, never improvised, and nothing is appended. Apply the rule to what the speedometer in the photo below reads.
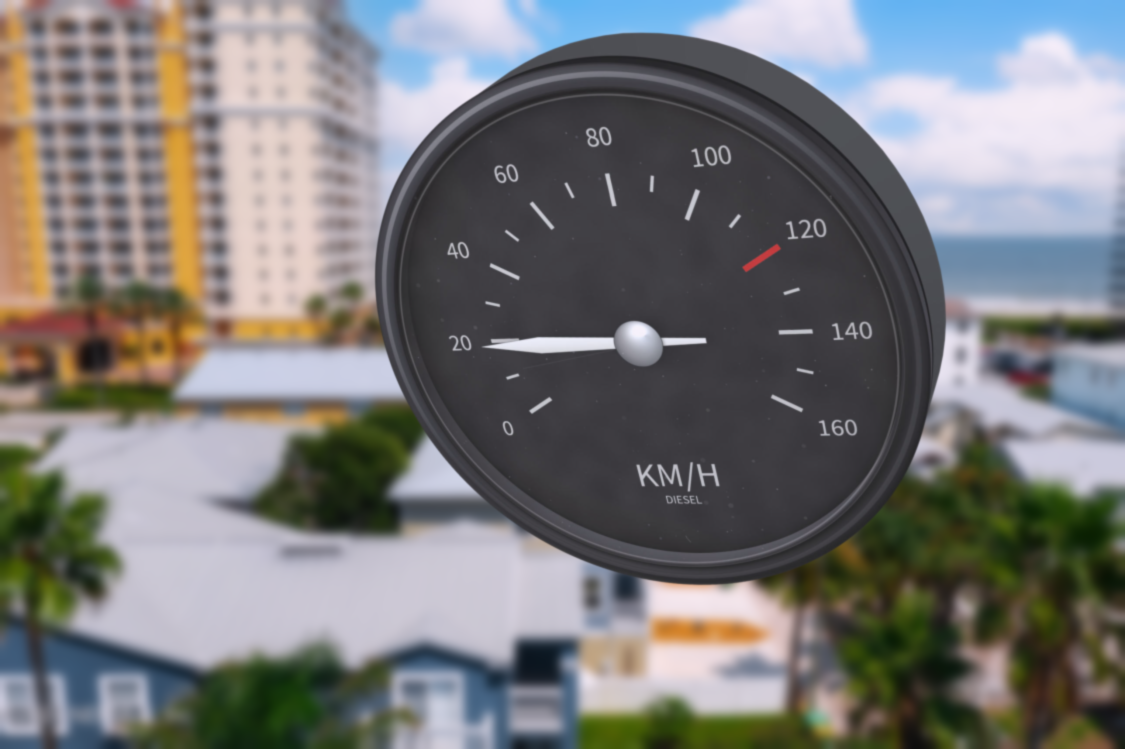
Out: {"value": 20, "unit": "km/h"}
